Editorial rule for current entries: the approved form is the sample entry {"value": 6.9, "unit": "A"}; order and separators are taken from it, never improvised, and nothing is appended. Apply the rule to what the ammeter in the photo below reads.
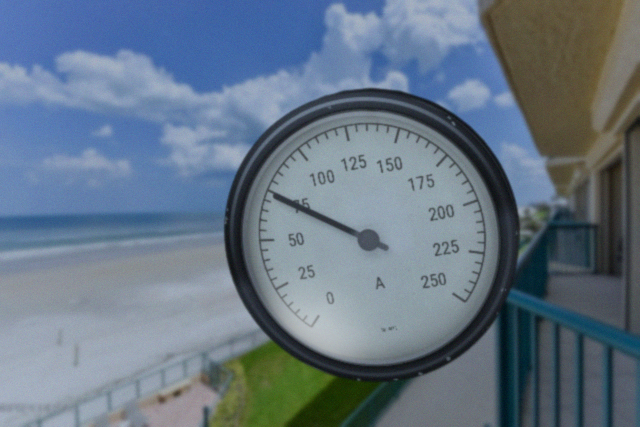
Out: {"value": 75, "unit": "A"}
